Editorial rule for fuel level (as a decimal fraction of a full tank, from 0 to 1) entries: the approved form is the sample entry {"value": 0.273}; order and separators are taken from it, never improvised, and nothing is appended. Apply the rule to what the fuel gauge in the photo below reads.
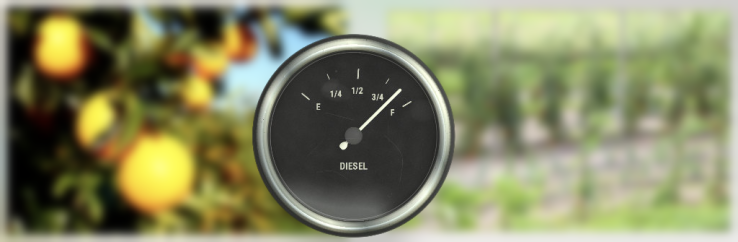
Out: {"value": 0.875}
